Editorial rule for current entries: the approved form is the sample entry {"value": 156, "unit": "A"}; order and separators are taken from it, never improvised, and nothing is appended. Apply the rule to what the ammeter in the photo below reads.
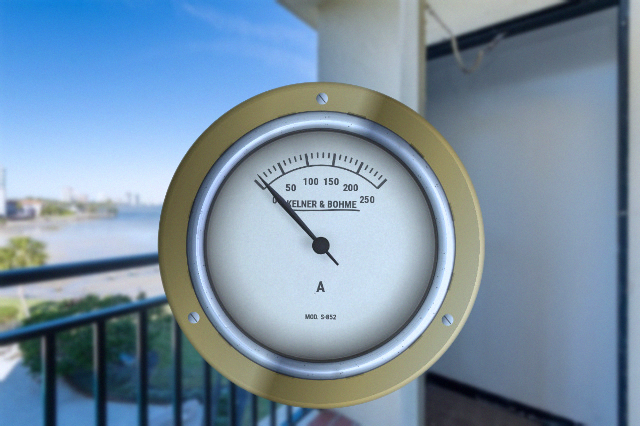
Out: {"value": 10, "unit": "A"}
